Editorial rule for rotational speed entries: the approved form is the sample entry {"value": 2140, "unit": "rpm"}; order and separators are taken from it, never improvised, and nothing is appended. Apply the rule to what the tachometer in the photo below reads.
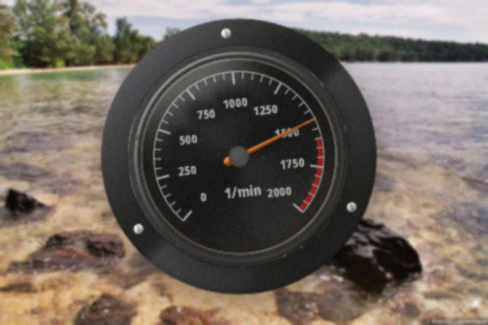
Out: {"value": 1500, "unit": "rpm"}
